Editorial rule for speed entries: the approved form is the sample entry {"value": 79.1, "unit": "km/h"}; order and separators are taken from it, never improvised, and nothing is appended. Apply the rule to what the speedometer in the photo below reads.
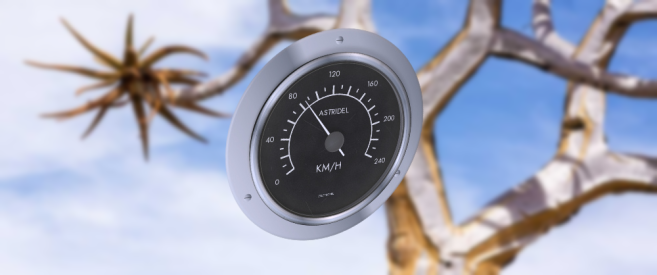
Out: {"value": 85, "unit": "km/h"}
